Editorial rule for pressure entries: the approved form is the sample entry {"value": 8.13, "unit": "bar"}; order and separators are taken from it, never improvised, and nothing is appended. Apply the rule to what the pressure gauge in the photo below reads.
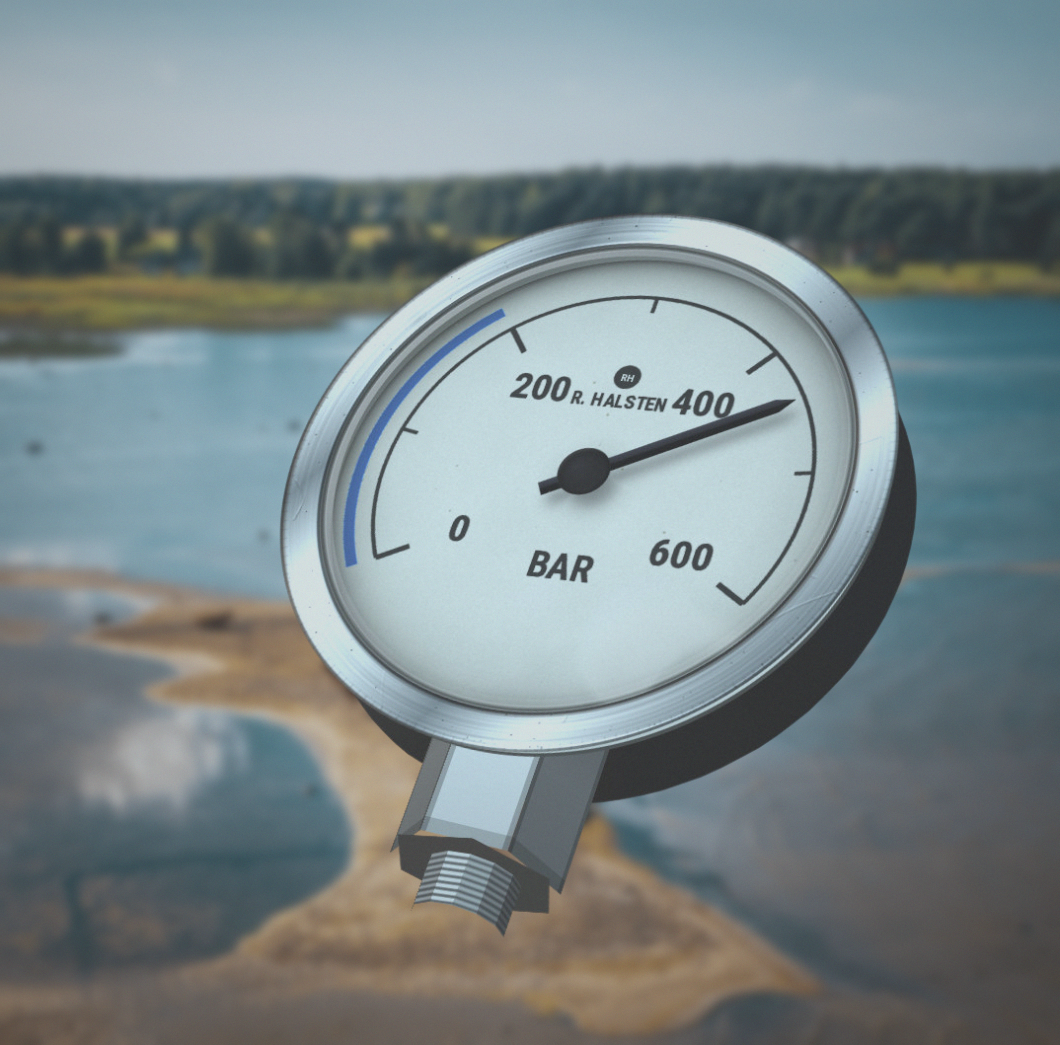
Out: {"value": 450, "unit": "bar"}
